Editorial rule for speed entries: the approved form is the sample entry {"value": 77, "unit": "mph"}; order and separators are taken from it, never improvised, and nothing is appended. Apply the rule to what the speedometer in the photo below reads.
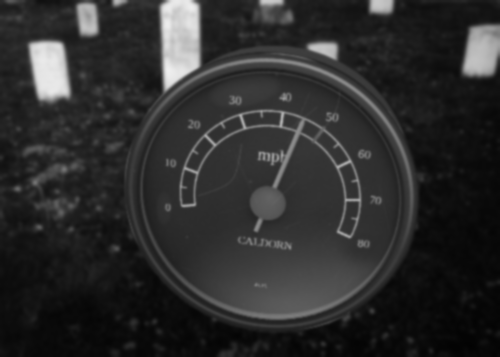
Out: {"value": 45, "unit": "mph"}
